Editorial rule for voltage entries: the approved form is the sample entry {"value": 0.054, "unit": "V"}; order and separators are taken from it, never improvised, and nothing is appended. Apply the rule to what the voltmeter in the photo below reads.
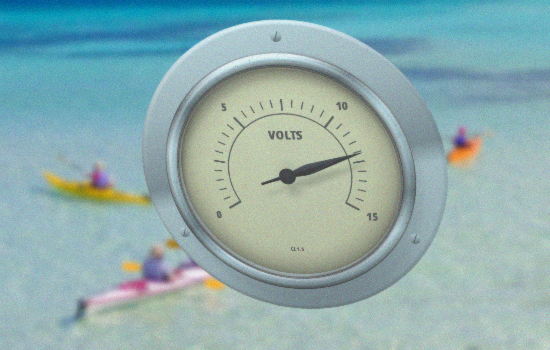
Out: {"value": 12, "unit": "V"}
